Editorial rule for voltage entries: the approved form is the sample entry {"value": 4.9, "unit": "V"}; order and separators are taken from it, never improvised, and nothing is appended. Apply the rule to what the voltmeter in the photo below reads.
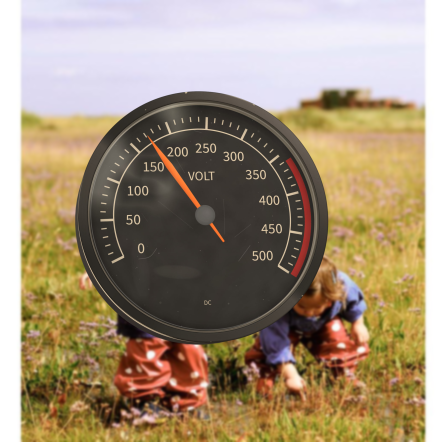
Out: {"value": 170, "unit": "V"}
